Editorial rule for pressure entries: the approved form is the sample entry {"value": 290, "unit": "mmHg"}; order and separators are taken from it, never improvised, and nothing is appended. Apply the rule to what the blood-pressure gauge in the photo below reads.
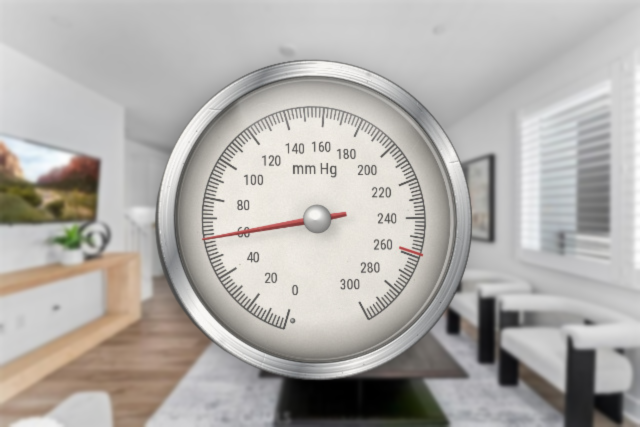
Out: {"value": 60, "unit": "mmHg"}
